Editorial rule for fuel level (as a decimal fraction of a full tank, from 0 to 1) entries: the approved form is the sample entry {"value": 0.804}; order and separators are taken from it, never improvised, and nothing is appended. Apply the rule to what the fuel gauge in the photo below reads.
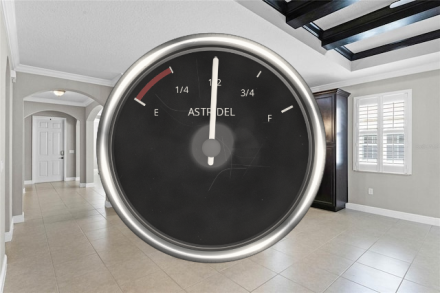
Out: {"value": 0.5}
